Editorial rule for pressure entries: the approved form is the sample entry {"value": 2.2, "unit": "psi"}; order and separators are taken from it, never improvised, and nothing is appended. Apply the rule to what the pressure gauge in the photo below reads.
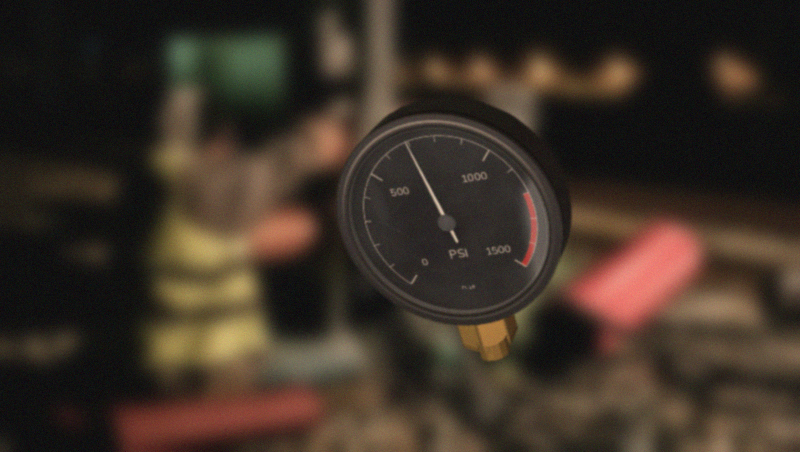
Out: {"value": 700, "unit": "psi"}
